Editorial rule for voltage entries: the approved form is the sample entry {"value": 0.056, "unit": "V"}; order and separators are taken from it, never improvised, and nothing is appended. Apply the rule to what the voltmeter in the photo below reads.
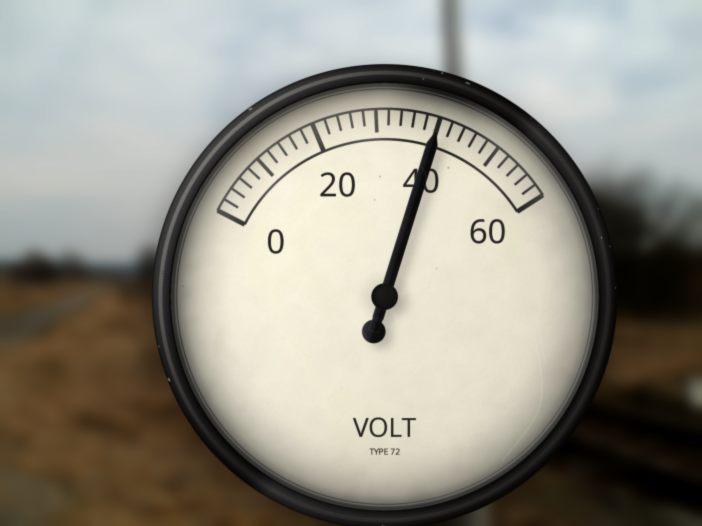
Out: {"value": 40, "unit": "V"}
